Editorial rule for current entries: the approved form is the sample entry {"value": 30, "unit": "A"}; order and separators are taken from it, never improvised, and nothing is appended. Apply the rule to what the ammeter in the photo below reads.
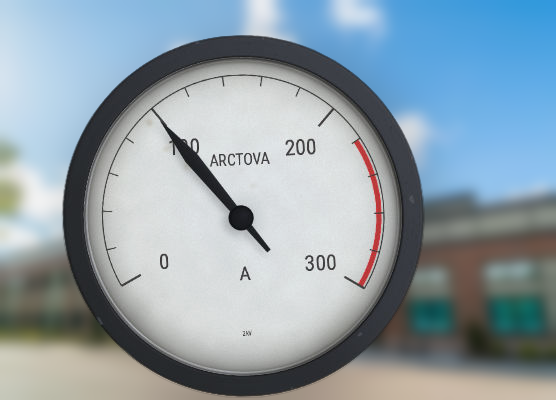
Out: {"value": 100, "unit": "A"}
